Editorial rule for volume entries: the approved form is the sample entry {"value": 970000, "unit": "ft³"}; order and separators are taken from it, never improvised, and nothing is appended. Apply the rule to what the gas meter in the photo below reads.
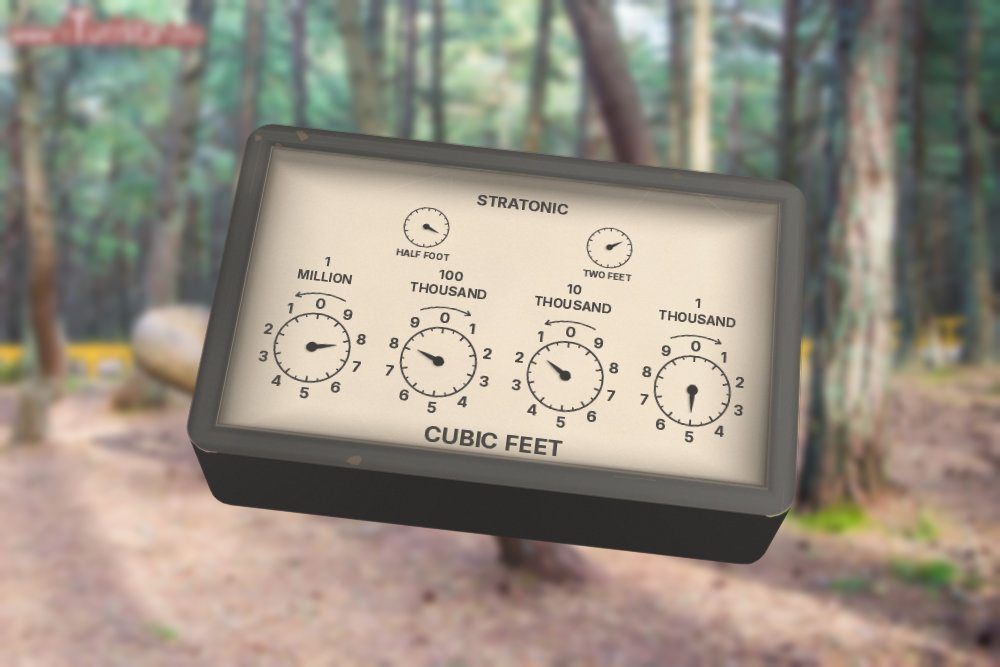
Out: {"value": 781500, "unit": "ft³"}
